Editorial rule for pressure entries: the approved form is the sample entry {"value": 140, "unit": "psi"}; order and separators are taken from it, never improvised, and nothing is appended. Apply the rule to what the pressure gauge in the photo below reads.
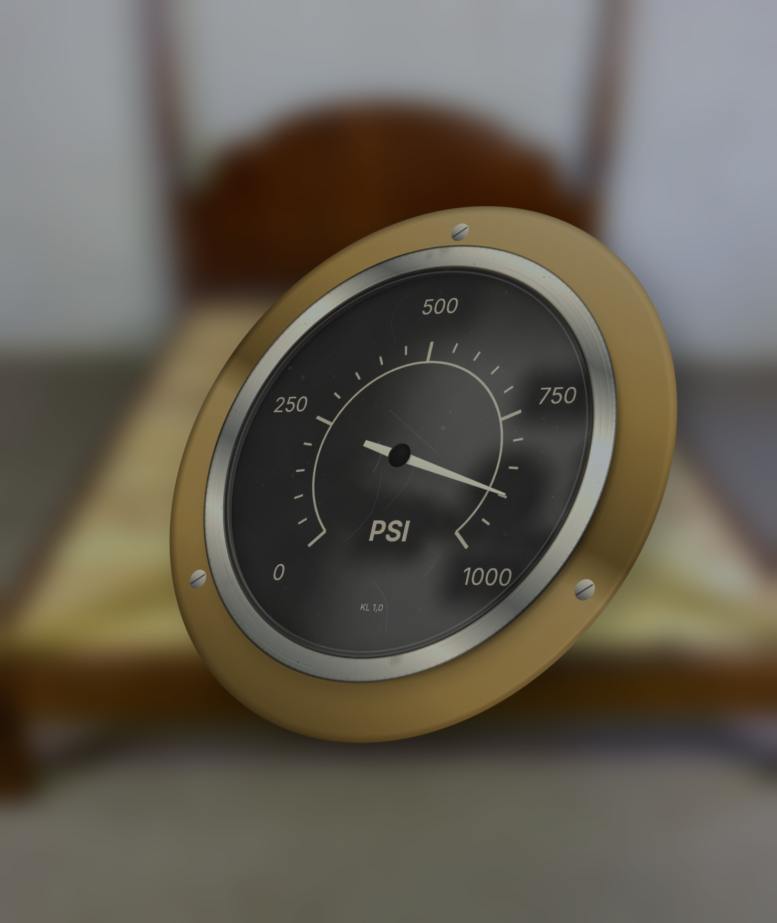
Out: {"value": 900, "unit": "psi"}
